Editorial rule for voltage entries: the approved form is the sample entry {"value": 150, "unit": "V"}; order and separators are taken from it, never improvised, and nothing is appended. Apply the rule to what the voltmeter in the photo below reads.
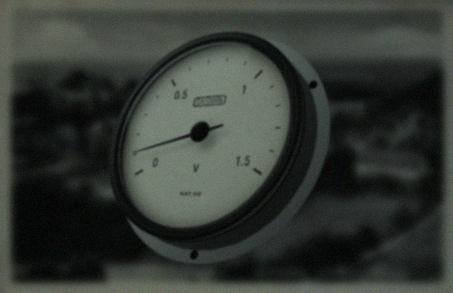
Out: {"value": 0.1, "unit": "V"}
